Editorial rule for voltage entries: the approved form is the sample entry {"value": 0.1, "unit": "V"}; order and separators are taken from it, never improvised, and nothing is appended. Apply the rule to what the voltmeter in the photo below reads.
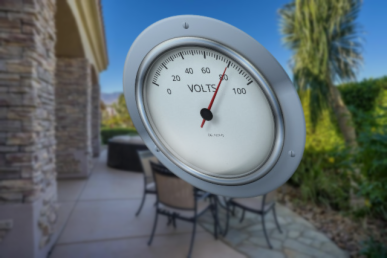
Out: {"value": 80, "unit": "V"}
